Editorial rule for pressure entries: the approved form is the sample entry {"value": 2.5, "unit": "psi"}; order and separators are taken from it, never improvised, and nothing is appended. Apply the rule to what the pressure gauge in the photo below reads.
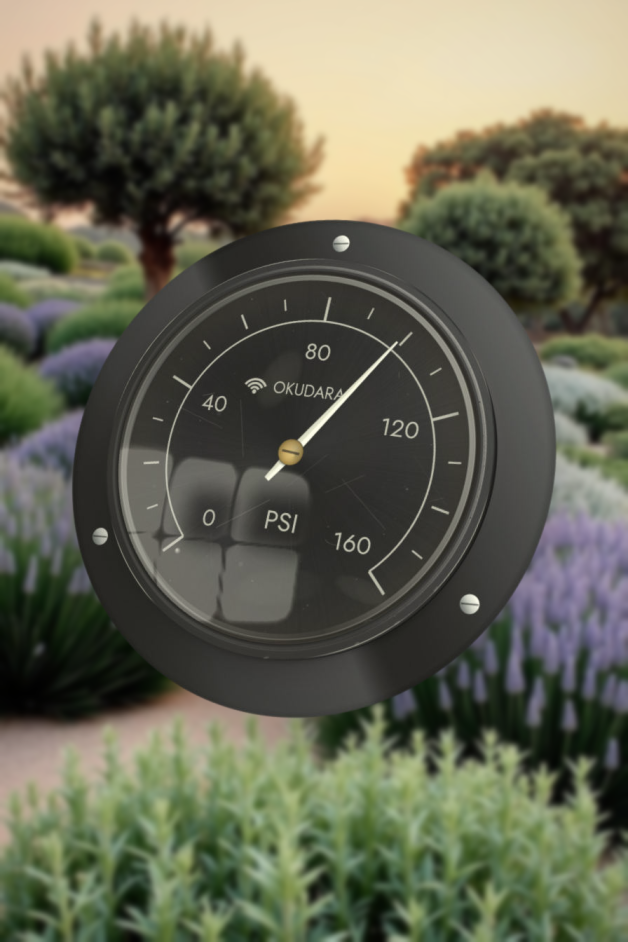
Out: {"value": 100, "unit": "psi"}
